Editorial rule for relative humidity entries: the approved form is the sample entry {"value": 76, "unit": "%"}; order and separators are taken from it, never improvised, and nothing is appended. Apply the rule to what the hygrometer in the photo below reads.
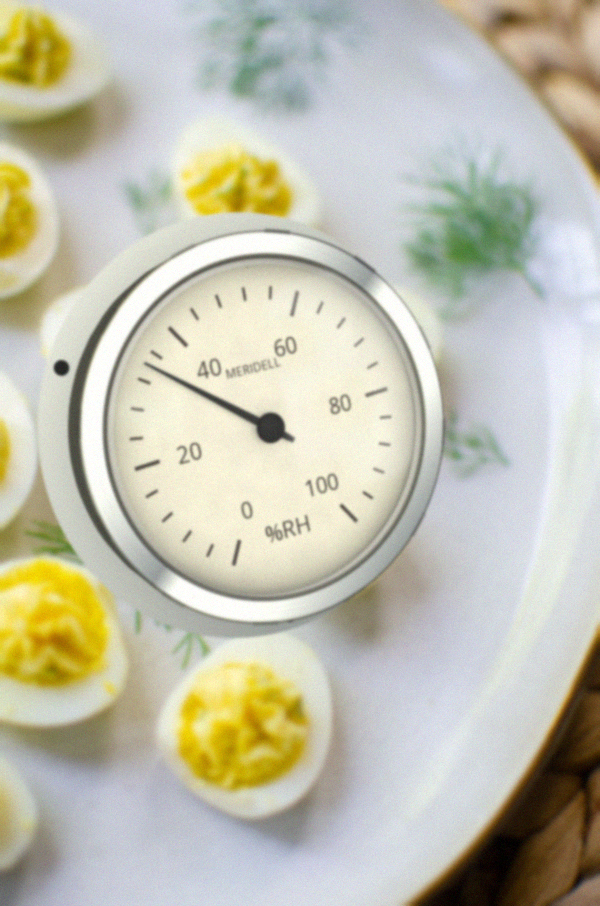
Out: {"value": 34, "unit": "%"}
